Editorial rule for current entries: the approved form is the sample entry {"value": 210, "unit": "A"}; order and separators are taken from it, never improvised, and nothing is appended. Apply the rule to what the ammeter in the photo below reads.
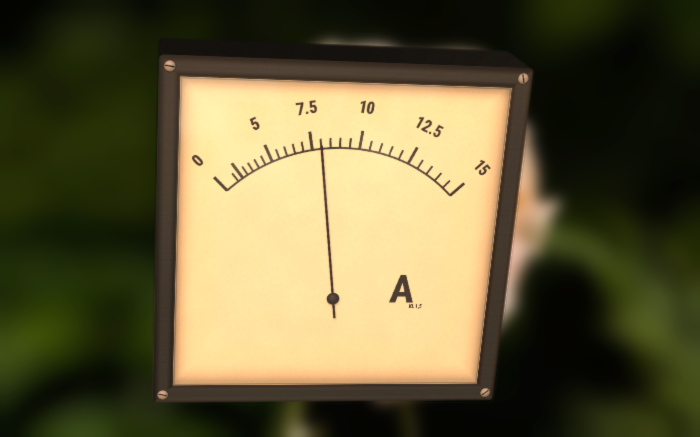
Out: {"value": 8, "unit": "A"}
